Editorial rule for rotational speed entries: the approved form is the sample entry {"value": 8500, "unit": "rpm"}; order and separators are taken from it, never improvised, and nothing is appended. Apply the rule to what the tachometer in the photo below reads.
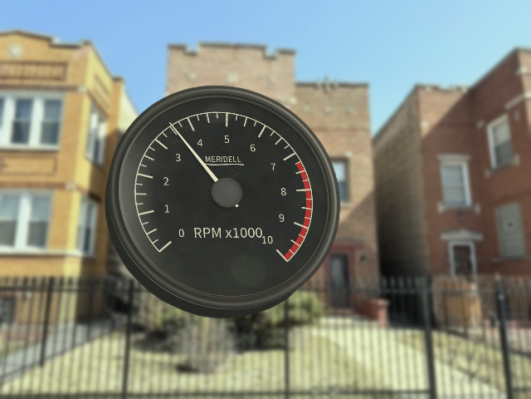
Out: {"value": 3500, "unit": "rpm"}
